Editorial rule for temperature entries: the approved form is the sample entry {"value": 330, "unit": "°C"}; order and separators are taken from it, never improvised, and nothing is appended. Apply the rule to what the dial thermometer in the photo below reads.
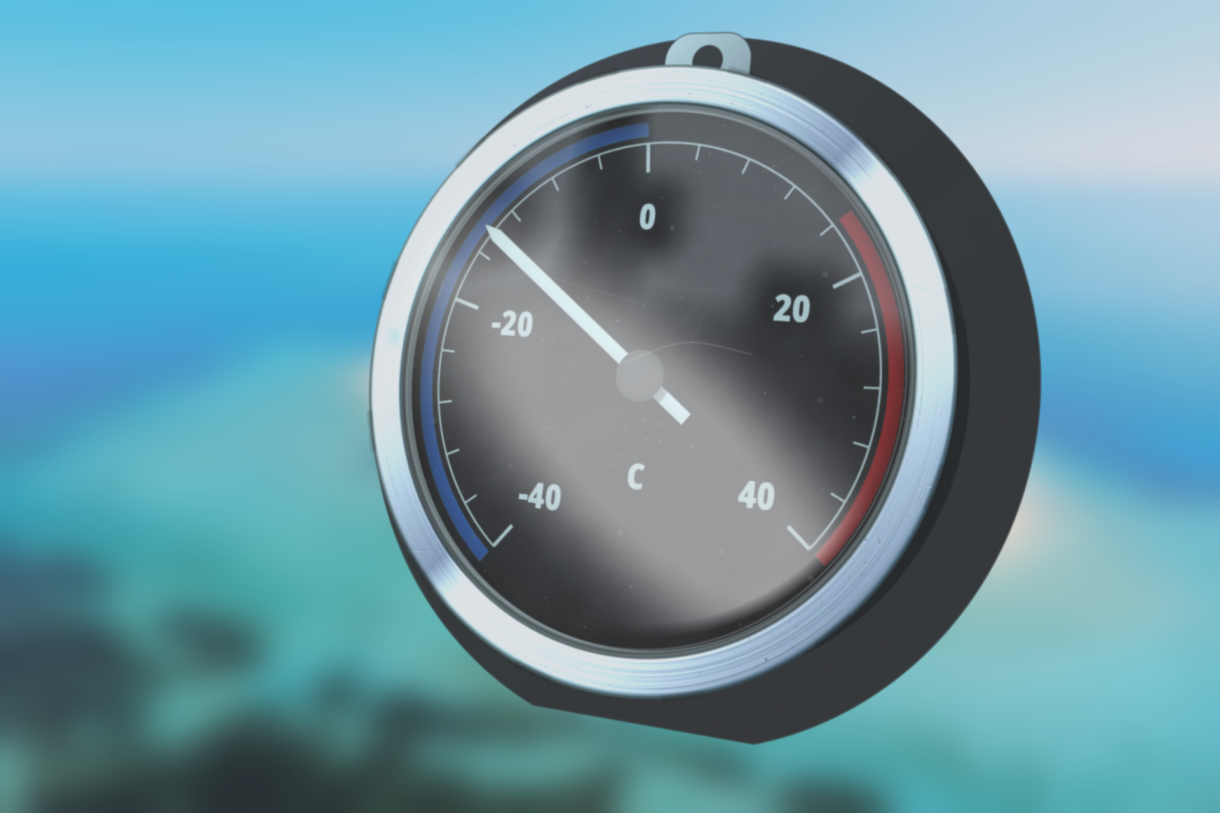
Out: {"value": -14, "unit": "°C"}
